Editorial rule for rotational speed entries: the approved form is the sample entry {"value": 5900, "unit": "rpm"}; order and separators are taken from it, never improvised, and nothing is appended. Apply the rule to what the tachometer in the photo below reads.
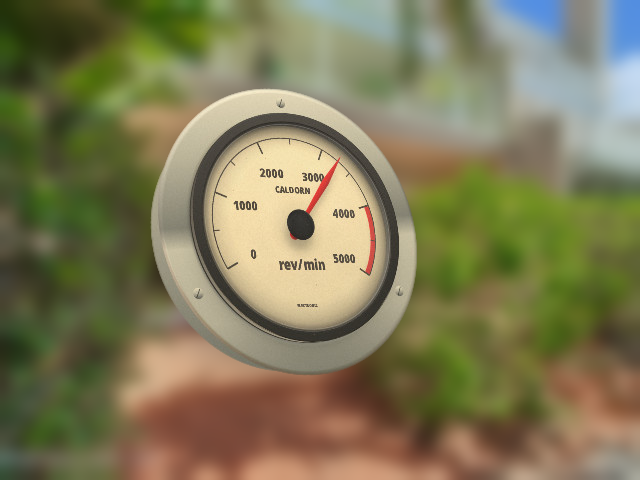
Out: {"value": 3250, "unit": "rpm"}
